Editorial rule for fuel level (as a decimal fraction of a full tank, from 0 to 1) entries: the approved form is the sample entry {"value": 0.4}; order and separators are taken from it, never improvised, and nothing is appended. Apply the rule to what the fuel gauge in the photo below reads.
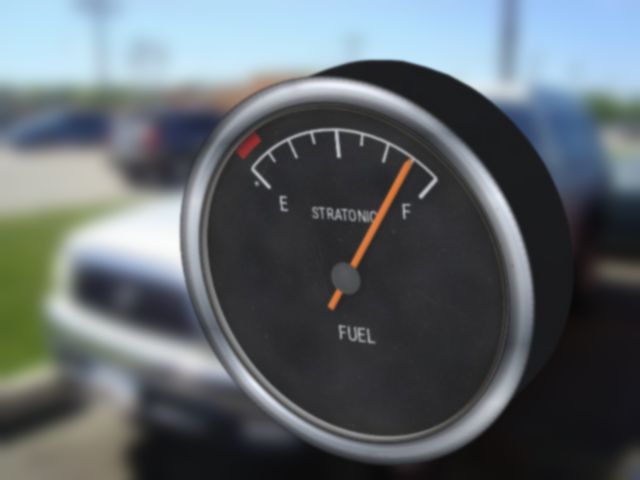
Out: {"value": 0.875}
